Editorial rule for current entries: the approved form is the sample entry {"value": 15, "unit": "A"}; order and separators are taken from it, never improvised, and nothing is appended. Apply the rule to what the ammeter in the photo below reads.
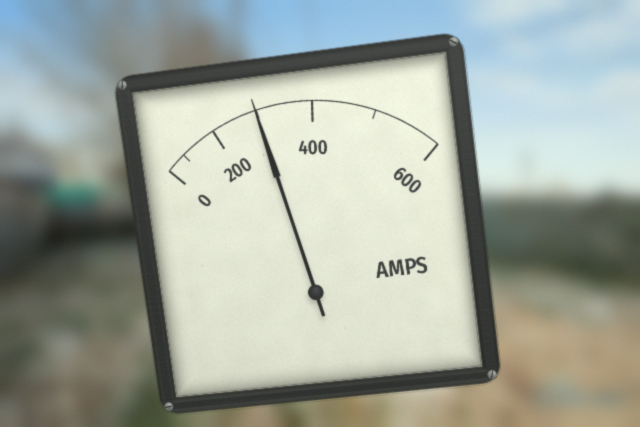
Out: {"value": 300, "unit": "A"}
